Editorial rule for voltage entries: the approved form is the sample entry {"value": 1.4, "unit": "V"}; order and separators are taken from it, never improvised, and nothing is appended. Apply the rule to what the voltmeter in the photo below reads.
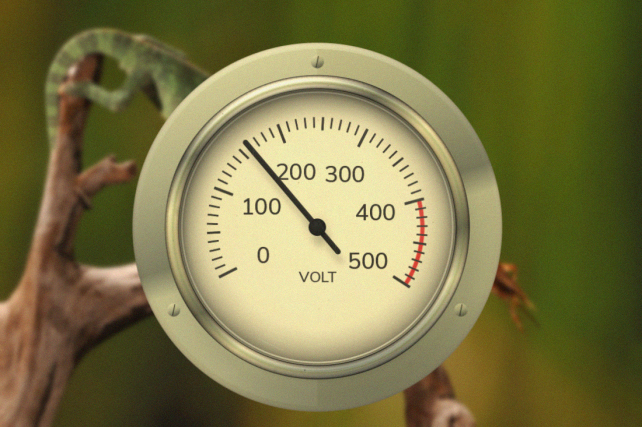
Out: {"value": 160, "unit": "V"}
